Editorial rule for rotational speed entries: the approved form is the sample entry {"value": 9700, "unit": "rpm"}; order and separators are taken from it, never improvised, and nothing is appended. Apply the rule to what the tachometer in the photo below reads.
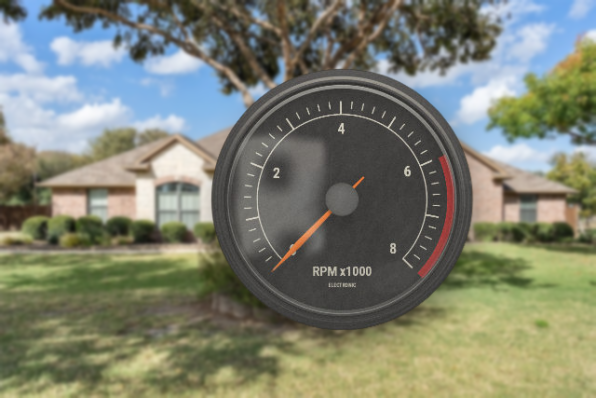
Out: {"value": 0, "unit": "rpm"}
